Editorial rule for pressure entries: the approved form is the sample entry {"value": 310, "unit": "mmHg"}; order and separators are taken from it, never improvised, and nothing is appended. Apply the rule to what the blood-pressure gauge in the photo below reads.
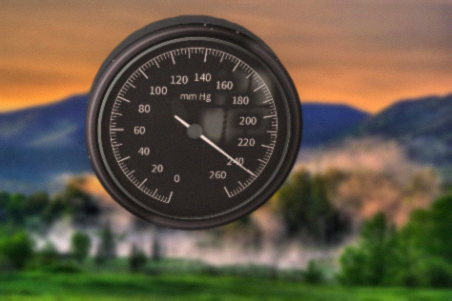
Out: {"value": 240, "unit": "mmHg"}
